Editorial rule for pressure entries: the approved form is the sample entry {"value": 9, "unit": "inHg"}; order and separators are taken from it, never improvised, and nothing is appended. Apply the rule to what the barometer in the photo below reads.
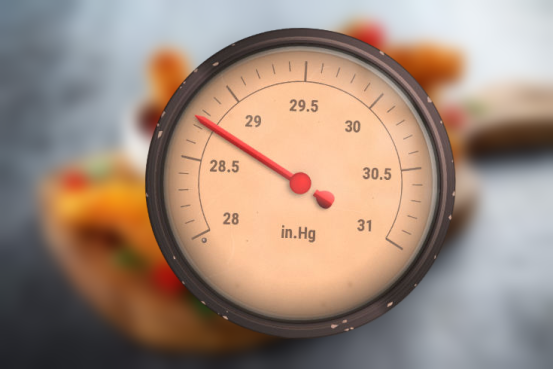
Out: {"value": 28.75, "unit": "inHg"}
